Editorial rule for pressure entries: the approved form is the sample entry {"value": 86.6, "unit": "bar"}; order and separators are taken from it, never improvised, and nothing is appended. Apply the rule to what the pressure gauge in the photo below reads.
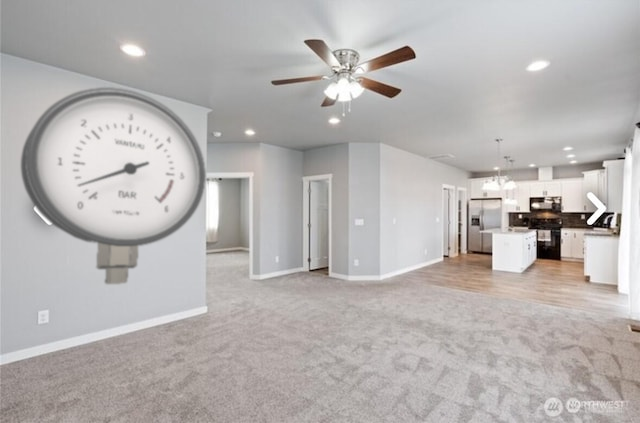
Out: {"value": 0.4, "unit": "bar"}
